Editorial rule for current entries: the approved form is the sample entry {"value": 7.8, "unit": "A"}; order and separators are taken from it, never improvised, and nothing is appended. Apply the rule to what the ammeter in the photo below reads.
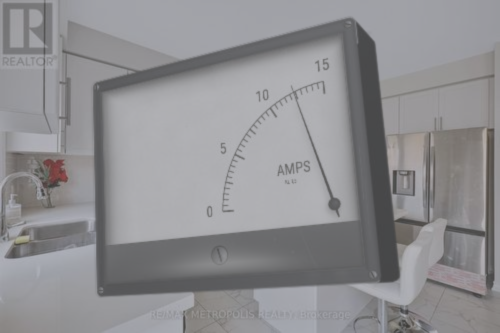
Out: {"value": 12.5, "unit": "A"}
